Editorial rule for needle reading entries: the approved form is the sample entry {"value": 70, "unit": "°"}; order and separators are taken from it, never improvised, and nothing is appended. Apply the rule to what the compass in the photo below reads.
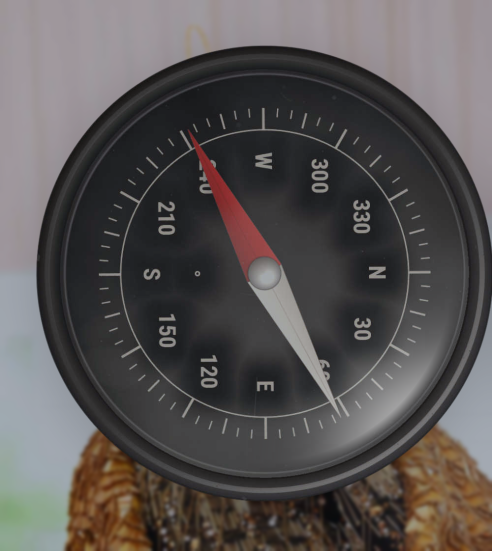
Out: {"value": 242.5, "unit": "°"}
